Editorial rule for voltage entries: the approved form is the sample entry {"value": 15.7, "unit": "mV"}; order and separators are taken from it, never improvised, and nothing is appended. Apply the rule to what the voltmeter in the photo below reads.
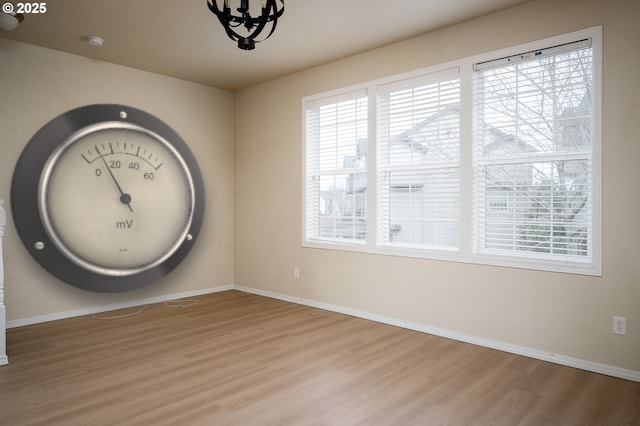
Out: {"value": 10, "unit": "mV"}
